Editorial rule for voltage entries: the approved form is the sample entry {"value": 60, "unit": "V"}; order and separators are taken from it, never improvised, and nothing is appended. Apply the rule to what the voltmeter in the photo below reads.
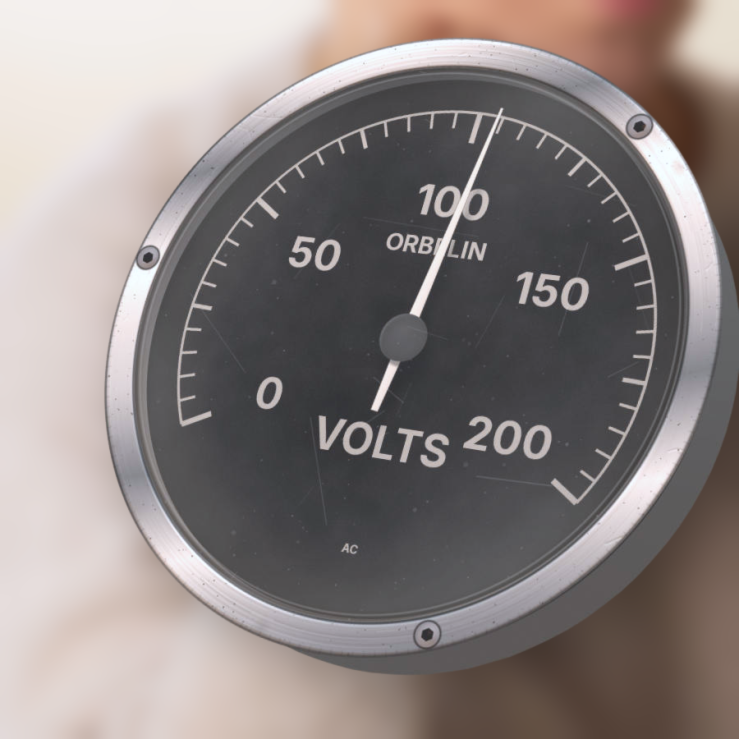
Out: {"value": 105, "unit": "V"}
